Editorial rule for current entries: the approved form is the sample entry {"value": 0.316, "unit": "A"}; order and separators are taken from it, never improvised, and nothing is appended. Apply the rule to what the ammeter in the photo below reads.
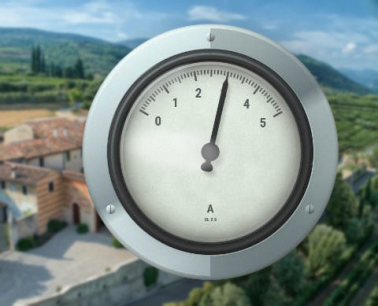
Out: {"value": 3, "unit": "A"}
